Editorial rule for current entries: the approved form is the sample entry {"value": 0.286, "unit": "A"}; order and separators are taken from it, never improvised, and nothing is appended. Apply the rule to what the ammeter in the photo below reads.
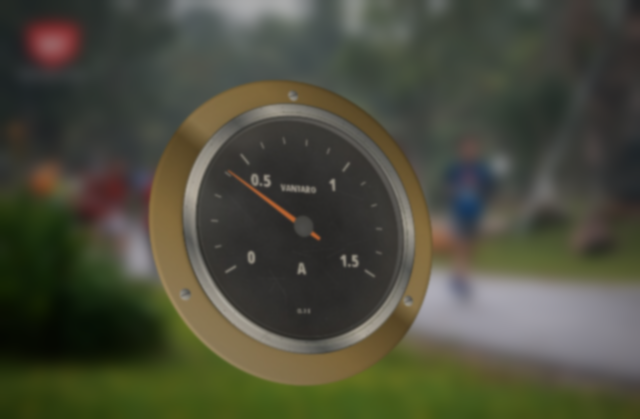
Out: {"value": 0.4, "unit": "A"}
